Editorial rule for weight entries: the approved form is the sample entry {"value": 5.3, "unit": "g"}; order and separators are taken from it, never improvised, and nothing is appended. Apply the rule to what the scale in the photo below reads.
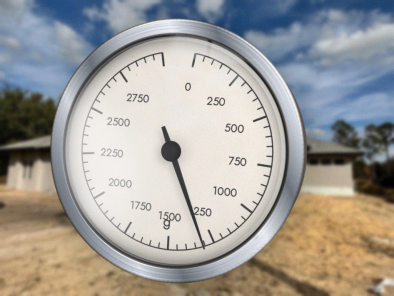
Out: {"value": 1300, "unit": "g"}
